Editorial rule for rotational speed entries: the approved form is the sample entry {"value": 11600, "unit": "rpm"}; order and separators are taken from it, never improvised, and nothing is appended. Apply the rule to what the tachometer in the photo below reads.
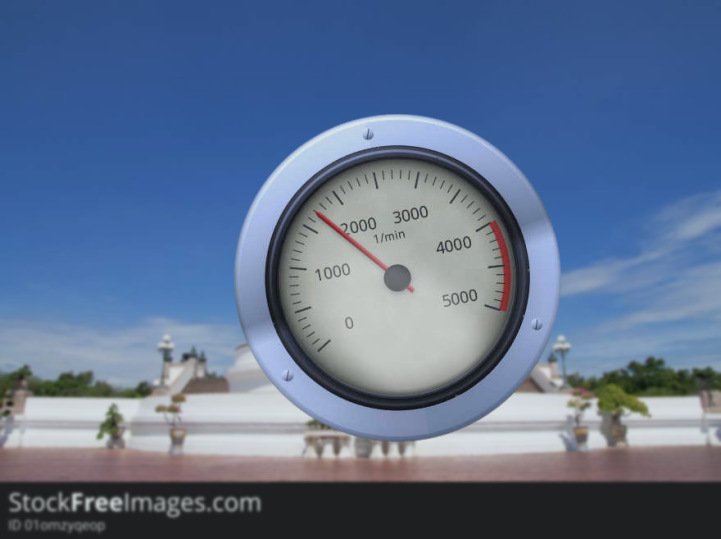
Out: {"value": 1700, "unit": "rpm"}
